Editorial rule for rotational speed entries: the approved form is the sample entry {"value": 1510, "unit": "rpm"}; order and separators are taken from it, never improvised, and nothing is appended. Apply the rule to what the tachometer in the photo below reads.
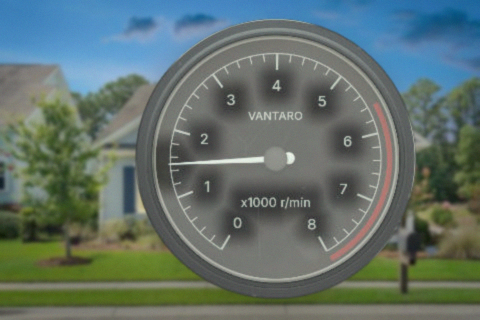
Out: {"value": 1500, "unit": "rpm"}
